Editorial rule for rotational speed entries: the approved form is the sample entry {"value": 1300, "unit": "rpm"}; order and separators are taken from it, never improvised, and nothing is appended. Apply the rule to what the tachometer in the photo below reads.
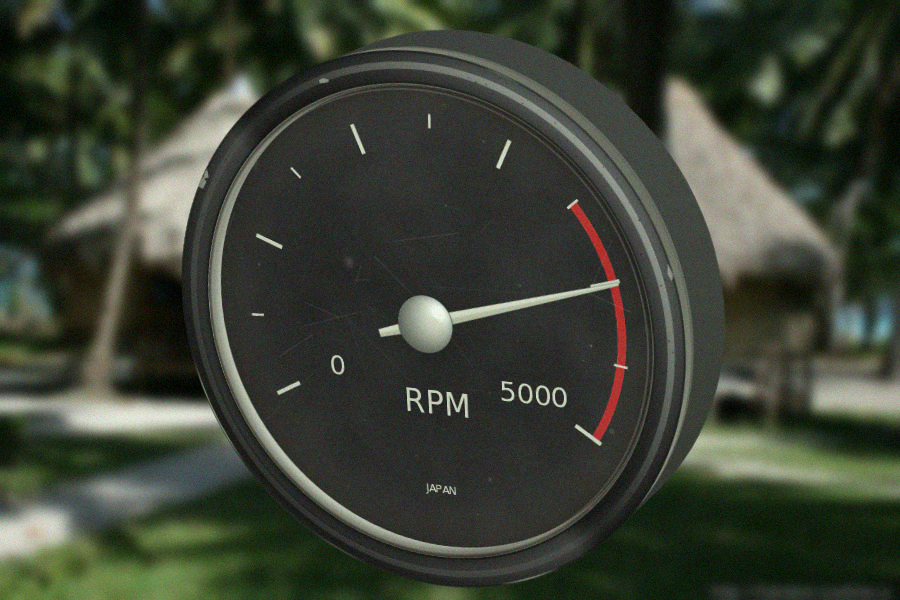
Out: {"value": 4000, "unit": "rpm"}
